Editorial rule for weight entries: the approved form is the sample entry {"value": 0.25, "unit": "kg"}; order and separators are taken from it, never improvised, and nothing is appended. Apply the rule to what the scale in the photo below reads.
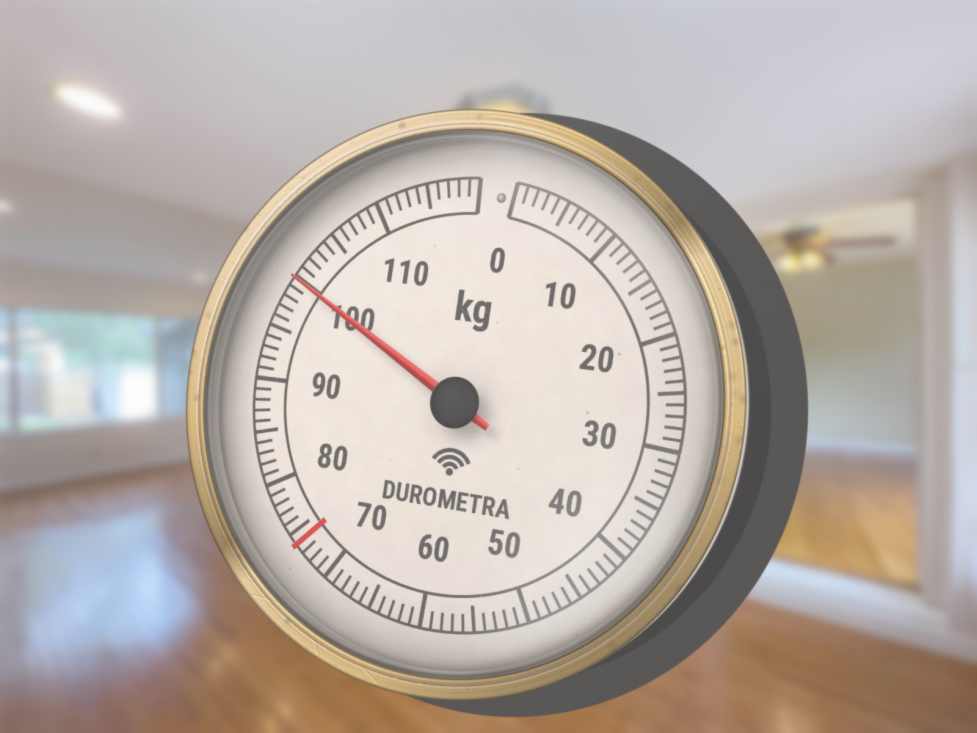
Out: {"value": 100, "unit": "kg"}
